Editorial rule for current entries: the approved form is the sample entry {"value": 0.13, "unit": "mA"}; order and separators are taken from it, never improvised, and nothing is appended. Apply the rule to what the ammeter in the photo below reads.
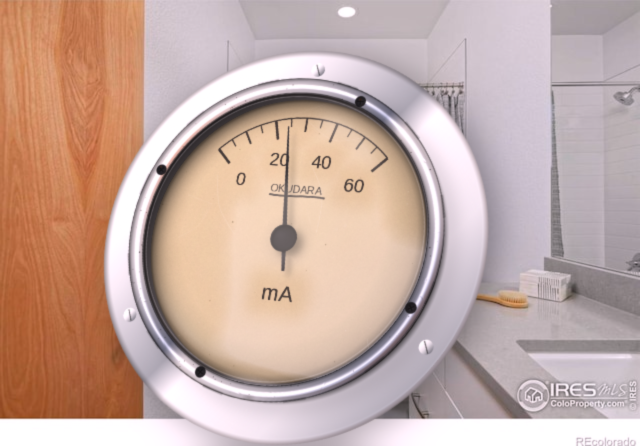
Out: {"value": 25, "unit": "mA"}
